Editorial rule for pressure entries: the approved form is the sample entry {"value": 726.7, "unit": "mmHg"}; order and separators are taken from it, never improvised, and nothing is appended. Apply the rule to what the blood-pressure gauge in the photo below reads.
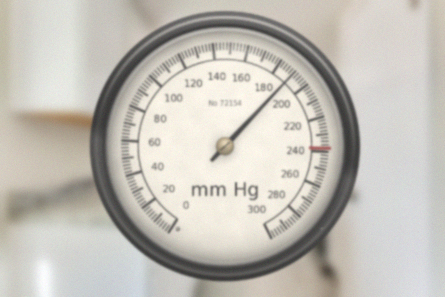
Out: {"value": 190, "unit": "mmHg"}
